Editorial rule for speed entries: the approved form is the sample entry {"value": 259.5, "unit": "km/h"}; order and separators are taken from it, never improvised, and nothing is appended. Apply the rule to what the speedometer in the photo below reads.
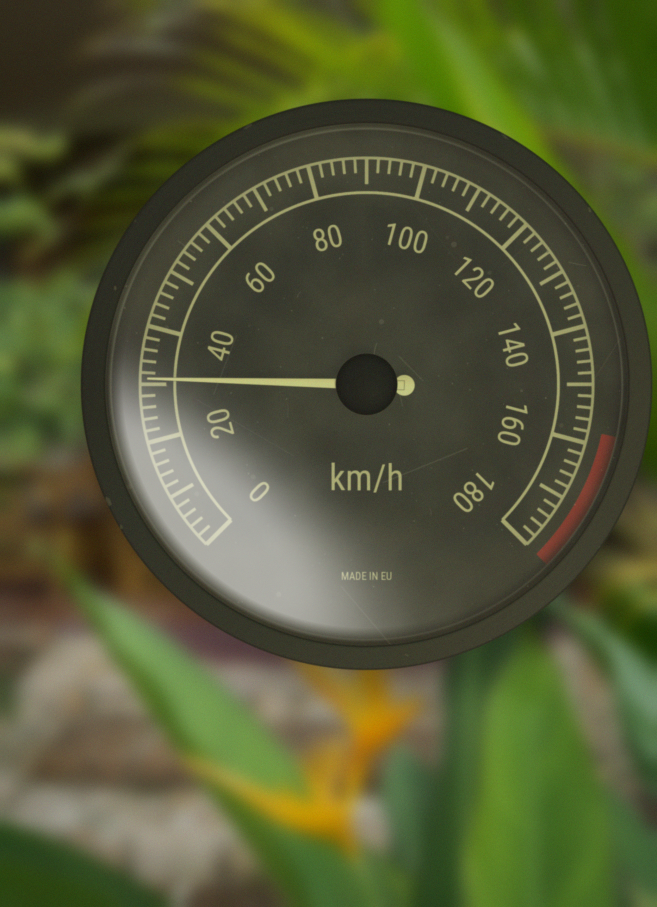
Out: {"value": 31, "unit": "km/h"}
